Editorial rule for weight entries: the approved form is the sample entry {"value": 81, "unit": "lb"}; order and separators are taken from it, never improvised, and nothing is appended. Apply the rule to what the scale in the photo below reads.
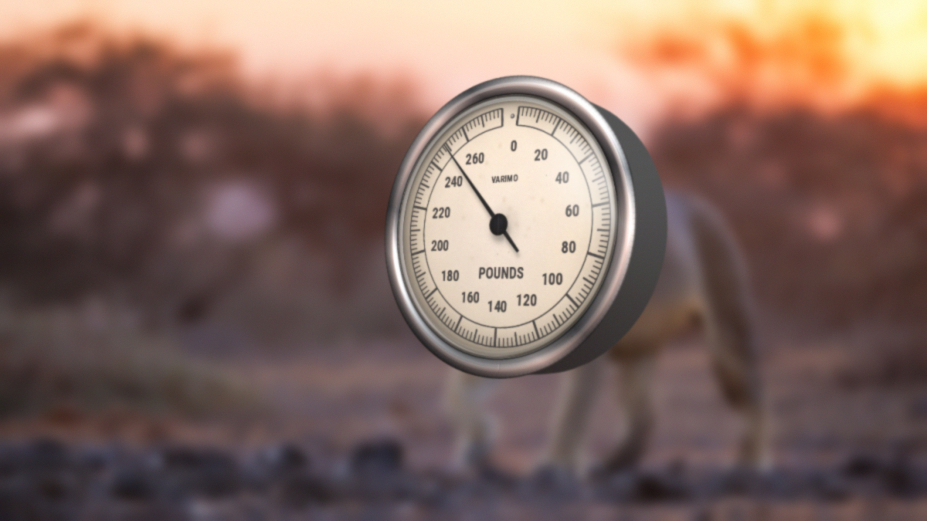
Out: {"value": 250, "unit": "lb"}
